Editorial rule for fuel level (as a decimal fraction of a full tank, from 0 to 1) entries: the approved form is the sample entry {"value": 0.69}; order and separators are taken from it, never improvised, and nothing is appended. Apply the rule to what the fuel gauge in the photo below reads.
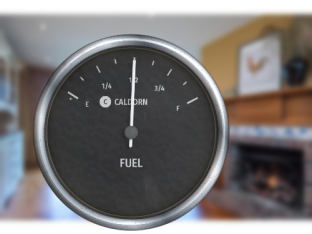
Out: {"value": 0.5}
